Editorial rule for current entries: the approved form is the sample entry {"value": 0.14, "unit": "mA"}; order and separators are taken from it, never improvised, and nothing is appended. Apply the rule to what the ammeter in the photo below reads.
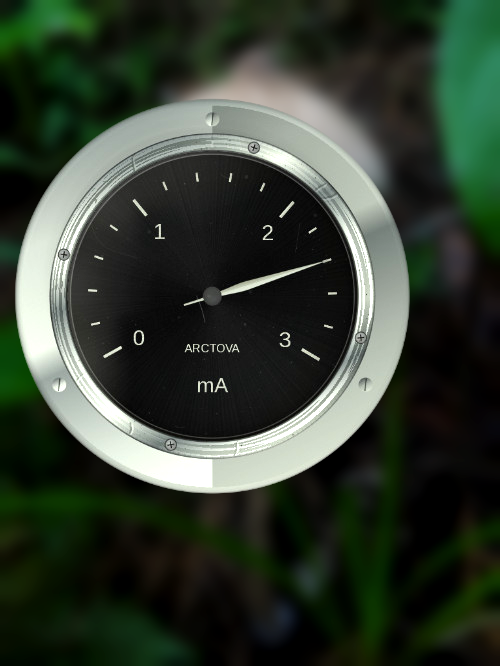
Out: {"value": 2.4, "unit": "mA"}
